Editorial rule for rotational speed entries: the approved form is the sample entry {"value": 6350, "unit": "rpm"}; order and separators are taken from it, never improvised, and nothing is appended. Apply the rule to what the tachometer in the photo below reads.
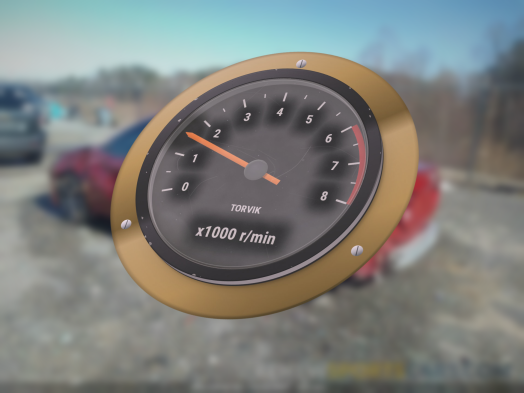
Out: {"value": 1500, "unit": "rpm"}
